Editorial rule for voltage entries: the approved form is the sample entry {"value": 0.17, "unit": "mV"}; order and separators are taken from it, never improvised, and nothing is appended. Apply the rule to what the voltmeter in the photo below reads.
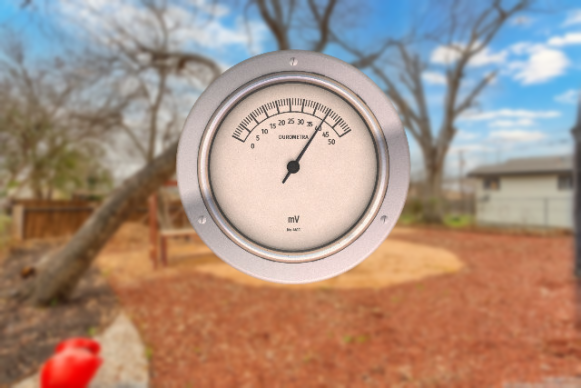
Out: {"value": 40, "unit": "mV"}
